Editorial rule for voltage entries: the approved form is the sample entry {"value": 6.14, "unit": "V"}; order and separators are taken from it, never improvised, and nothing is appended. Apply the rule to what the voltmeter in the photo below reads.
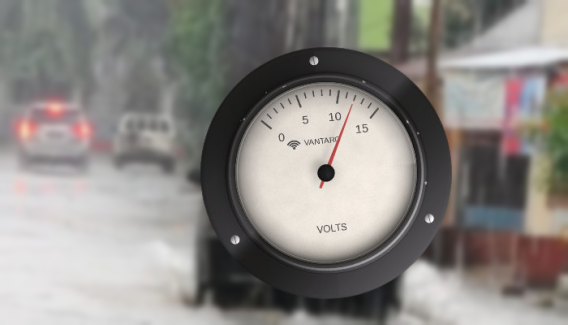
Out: {"value": 12, "unit": "V"}
